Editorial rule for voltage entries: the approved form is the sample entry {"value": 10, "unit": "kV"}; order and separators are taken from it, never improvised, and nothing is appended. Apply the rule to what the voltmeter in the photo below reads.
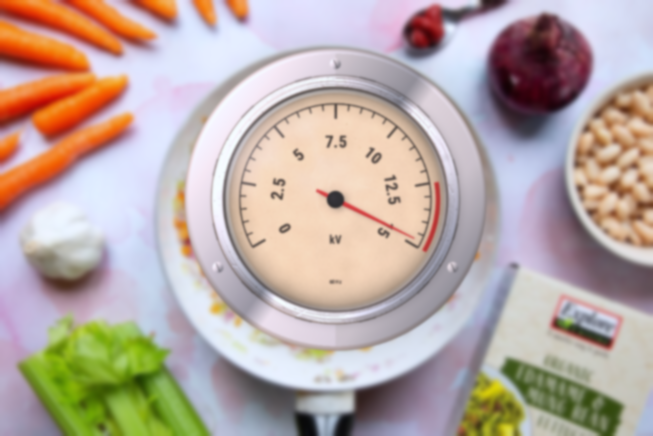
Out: {"value": 14.75, "unit": "kV"}
